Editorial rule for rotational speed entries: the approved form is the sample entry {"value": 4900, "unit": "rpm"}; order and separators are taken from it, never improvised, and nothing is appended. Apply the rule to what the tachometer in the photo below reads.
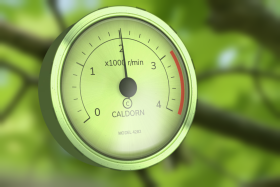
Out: {"value": 2000, "unit": "rpm"}
